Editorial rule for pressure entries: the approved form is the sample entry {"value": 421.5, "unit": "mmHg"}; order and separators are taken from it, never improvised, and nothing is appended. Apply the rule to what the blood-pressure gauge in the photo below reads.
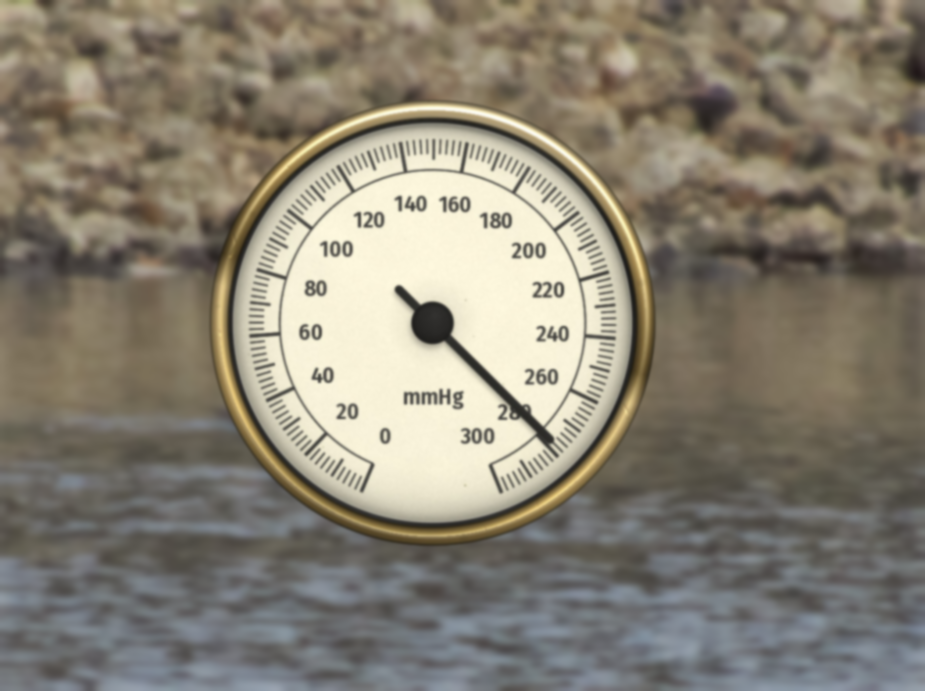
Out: {"value": 278, "unit": "mmHg"}
